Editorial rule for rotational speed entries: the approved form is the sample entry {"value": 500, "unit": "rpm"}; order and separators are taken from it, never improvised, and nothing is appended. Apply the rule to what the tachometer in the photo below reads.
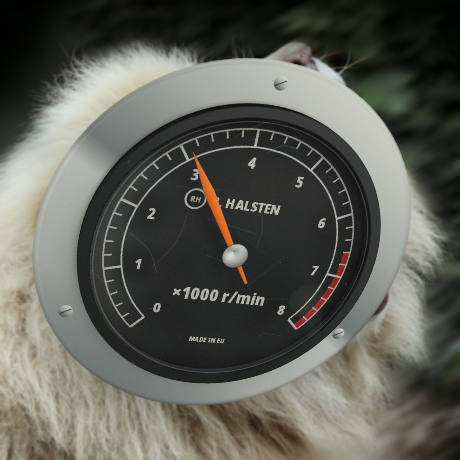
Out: {"value": 3100, "unit": "rpm"}
